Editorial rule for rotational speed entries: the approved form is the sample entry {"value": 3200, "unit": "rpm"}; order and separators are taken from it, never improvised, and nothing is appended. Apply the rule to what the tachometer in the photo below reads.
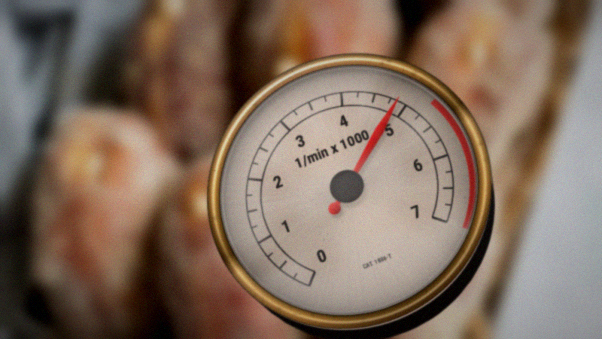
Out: {"value": 4875, "unit": "rpm"}
